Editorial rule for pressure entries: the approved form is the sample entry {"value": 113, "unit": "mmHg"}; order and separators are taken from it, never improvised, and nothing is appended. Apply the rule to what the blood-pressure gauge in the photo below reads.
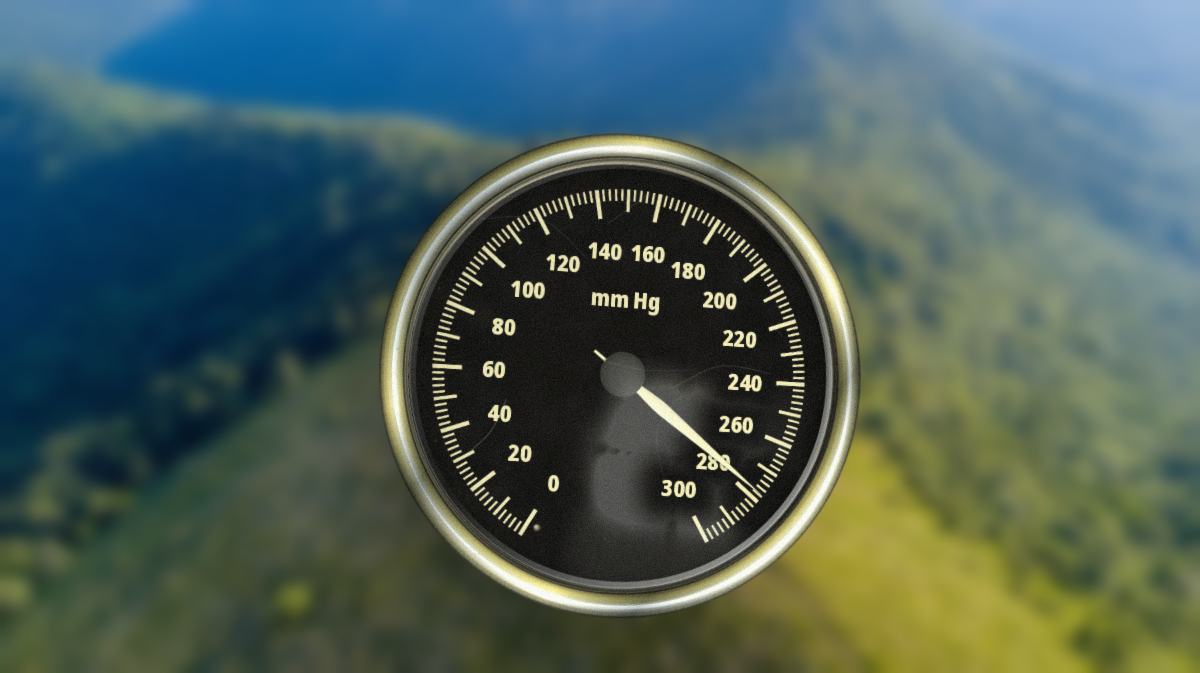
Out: {"value": 278, "unit": "mmHg"}
